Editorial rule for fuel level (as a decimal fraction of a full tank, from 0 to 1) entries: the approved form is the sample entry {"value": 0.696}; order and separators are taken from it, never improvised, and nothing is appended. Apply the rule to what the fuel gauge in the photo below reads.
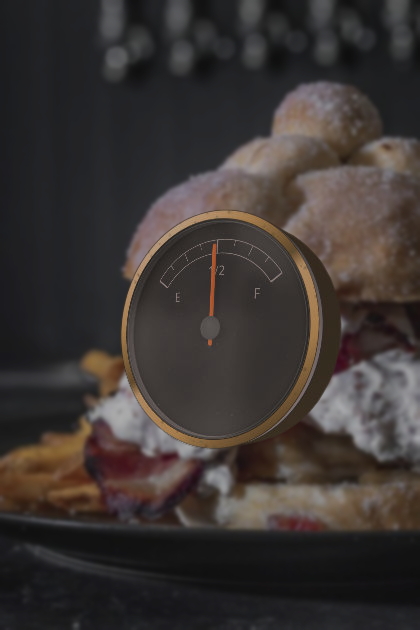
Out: {"value": 0.5}
